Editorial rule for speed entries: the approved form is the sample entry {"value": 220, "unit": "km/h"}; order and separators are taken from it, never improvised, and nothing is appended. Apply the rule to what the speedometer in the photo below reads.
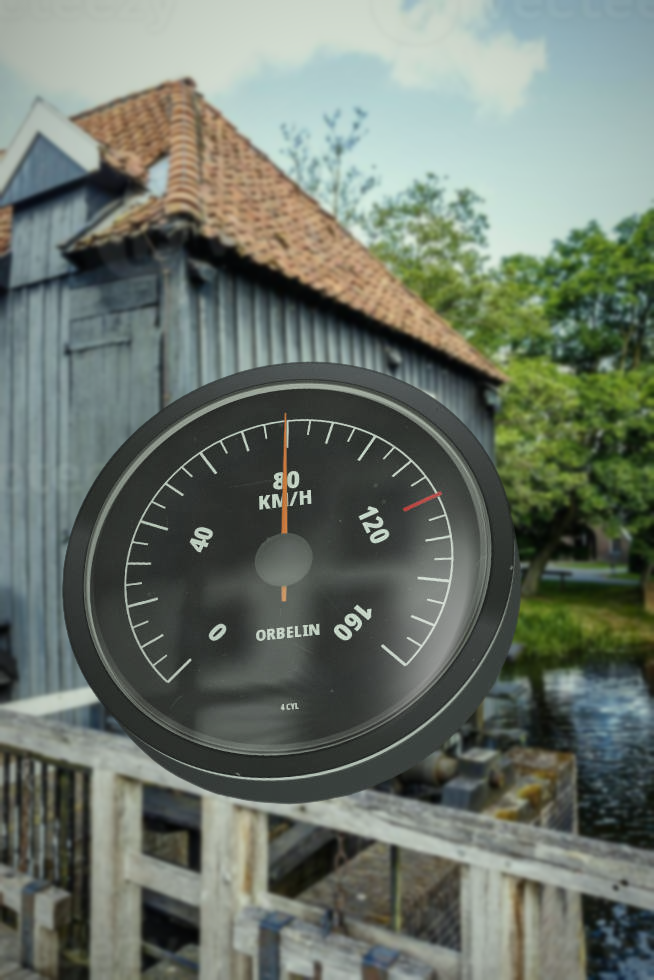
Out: {"value": 80, "unit": "km/h"}
